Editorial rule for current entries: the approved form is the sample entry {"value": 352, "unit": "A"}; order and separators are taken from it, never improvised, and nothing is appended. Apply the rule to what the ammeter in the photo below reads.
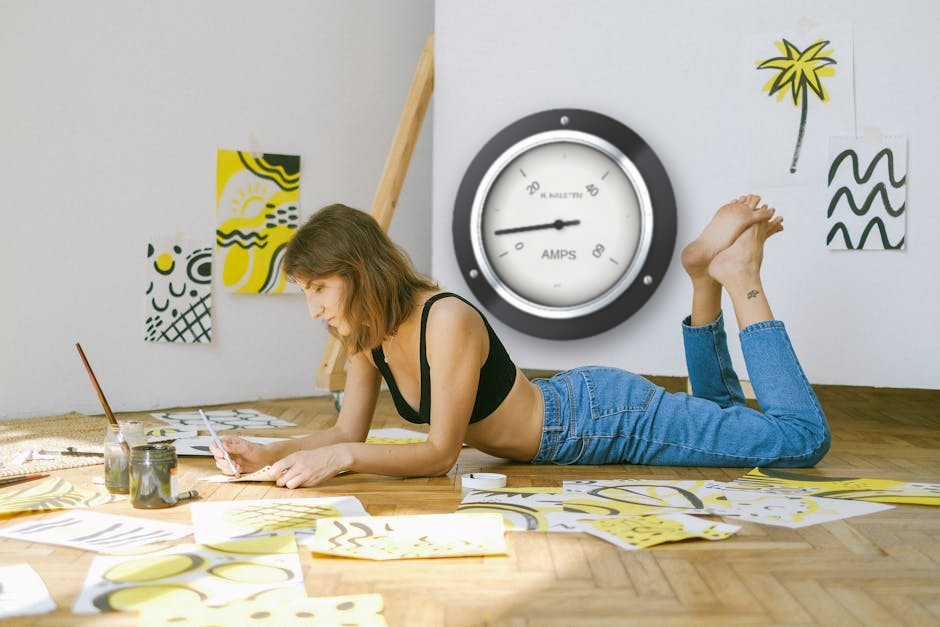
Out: {"value": 5, "unit": "A"}
